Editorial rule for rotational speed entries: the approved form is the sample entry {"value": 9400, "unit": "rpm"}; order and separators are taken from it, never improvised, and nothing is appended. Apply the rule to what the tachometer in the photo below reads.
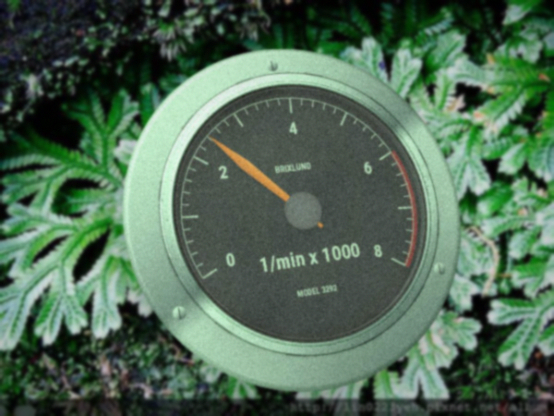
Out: {"value": 2400, "unit": "rpm"}
